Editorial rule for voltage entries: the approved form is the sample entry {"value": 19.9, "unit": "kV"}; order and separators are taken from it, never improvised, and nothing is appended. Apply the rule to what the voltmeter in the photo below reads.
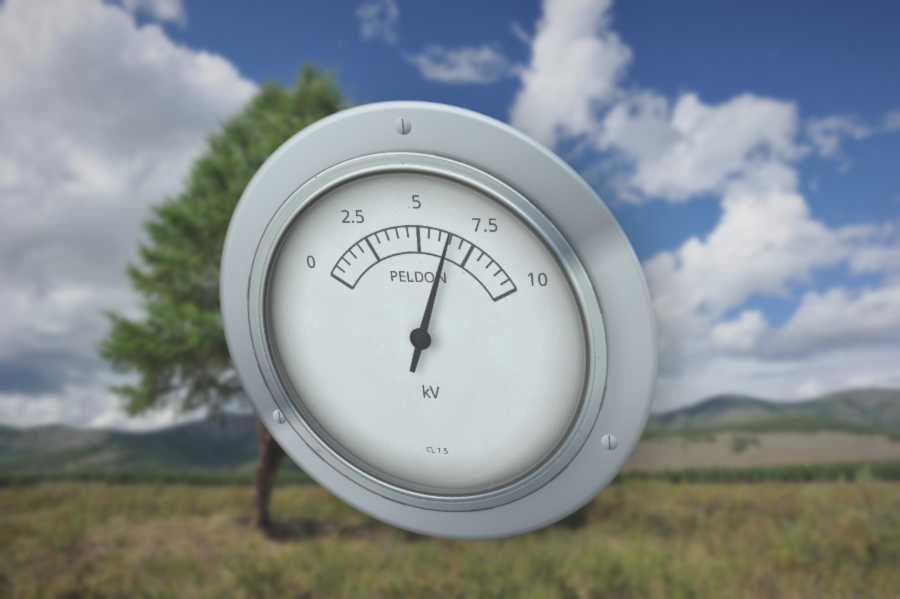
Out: {"value": 6.5, "unit": "kV"}
